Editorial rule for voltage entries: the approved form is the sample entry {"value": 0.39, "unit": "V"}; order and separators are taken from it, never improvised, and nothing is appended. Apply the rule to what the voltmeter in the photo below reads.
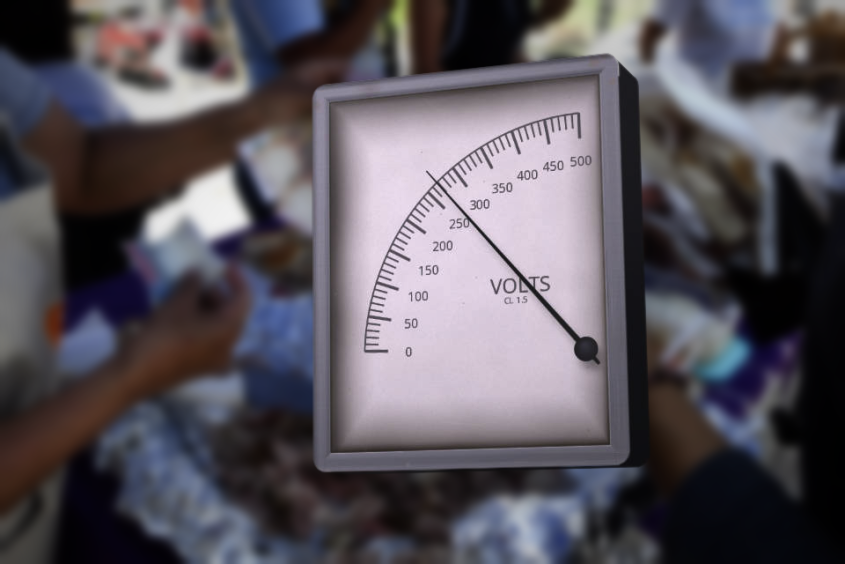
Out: {"value": 270, "unit": "V"}
